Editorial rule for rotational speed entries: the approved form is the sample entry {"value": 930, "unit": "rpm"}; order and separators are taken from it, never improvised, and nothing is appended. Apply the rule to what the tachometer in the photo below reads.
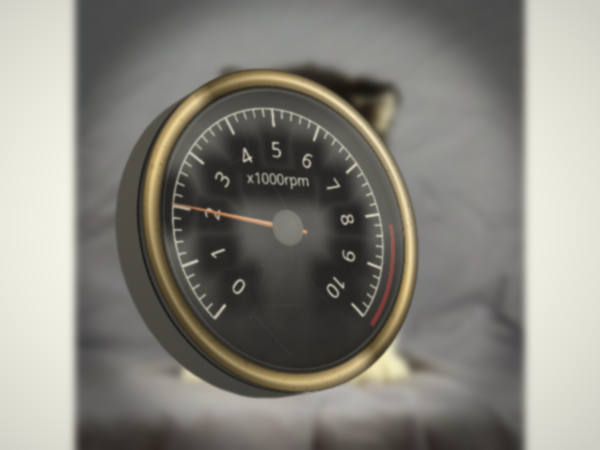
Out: {"value": 2000, "unit": "rpm"}
